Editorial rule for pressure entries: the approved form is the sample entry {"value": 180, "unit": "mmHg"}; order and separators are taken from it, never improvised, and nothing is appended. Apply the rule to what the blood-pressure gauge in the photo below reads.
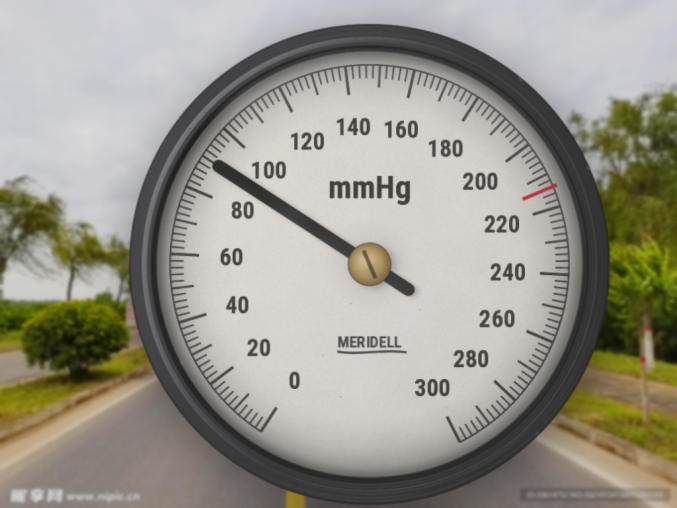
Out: {"value": 90, "unit": "mmHg"}
